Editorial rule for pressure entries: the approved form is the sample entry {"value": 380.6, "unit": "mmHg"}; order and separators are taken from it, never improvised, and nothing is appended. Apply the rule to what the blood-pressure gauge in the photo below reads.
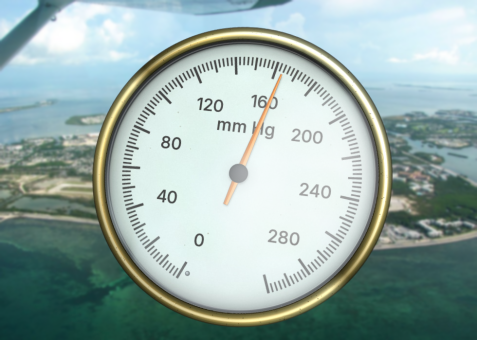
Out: {"value": 164, "unit": "mmHg"}
